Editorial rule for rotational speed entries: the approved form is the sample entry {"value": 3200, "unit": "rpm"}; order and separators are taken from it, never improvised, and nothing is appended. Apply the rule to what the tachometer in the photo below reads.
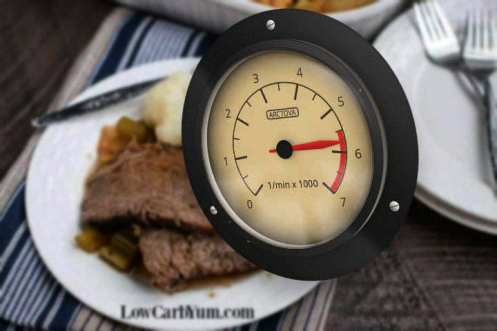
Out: {"value": 5750, "unit": "rpm"}
